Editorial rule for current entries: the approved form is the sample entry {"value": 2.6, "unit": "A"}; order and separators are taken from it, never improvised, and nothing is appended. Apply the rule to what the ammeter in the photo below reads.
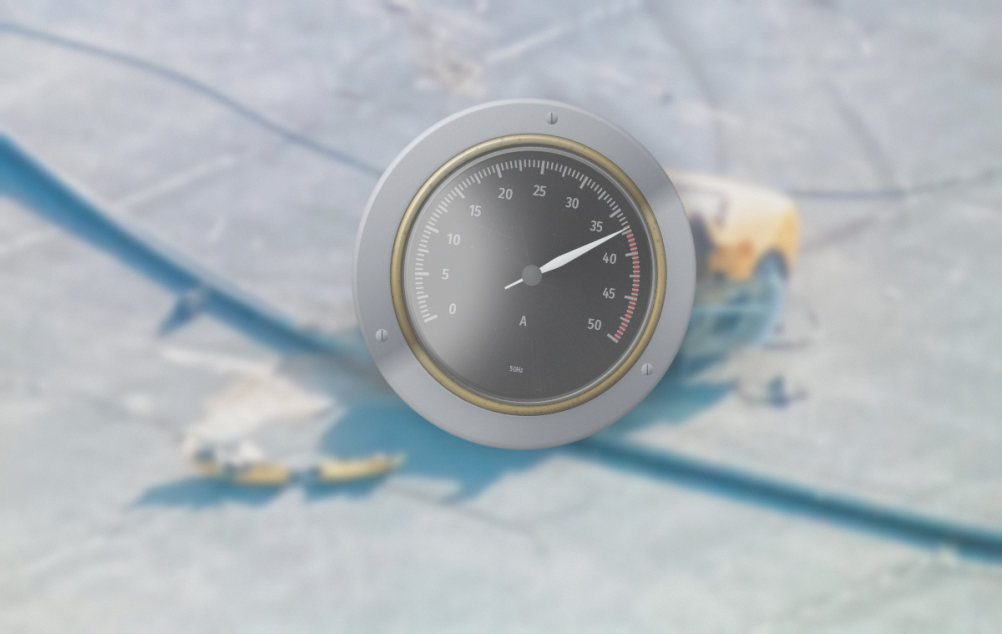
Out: {"value": 37, "unit": "A"}
